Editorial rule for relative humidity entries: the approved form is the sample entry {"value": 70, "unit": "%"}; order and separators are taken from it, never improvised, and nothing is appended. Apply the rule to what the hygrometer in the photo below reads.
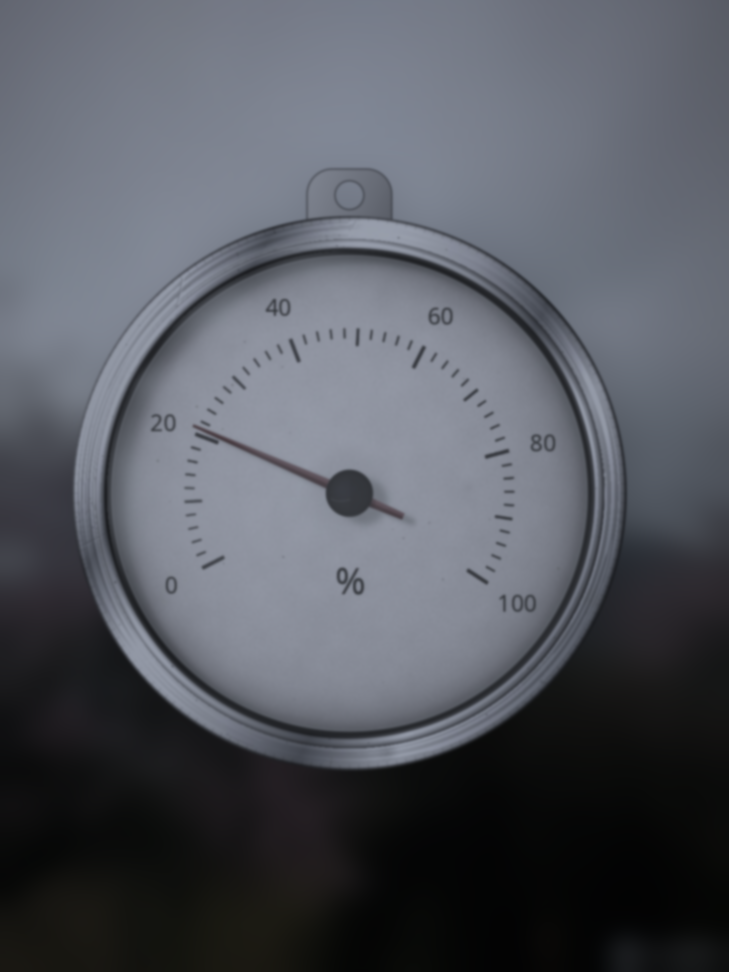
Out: {"value": 21, "unit": "%"}
